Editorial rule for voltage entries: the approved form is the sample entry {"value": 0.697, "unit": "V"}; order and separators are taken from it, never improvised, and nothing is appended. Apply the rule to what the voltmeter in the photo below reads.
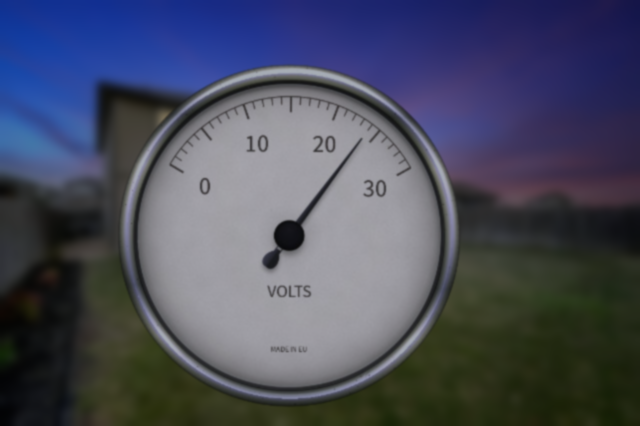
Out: {"value": 24, "unit": "V"}
